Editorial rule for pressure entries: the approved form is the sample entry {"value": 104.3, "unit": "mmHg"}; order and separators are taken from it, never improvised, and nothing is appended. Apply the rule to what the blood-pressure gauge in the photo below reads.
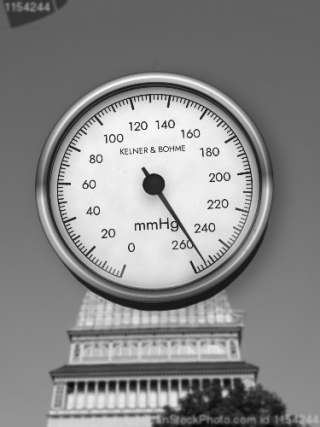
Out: {"value": 254, "unit": "mmHg"}
